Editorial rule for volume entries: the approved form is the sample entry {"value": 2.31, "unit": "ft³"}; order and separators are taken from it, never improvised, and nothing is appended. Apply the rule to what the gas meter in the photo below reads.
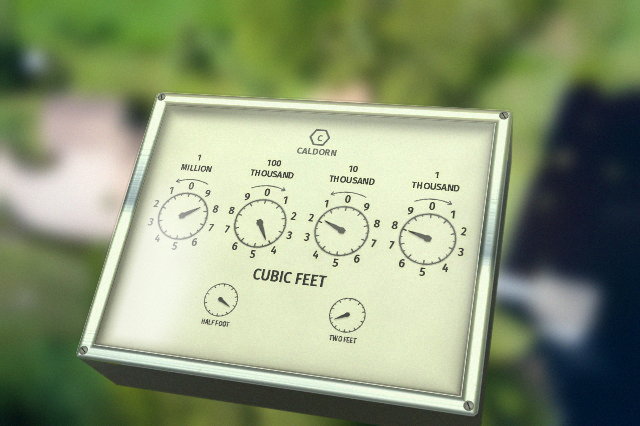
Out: {"value": 841800, "unit": "ft³"}
